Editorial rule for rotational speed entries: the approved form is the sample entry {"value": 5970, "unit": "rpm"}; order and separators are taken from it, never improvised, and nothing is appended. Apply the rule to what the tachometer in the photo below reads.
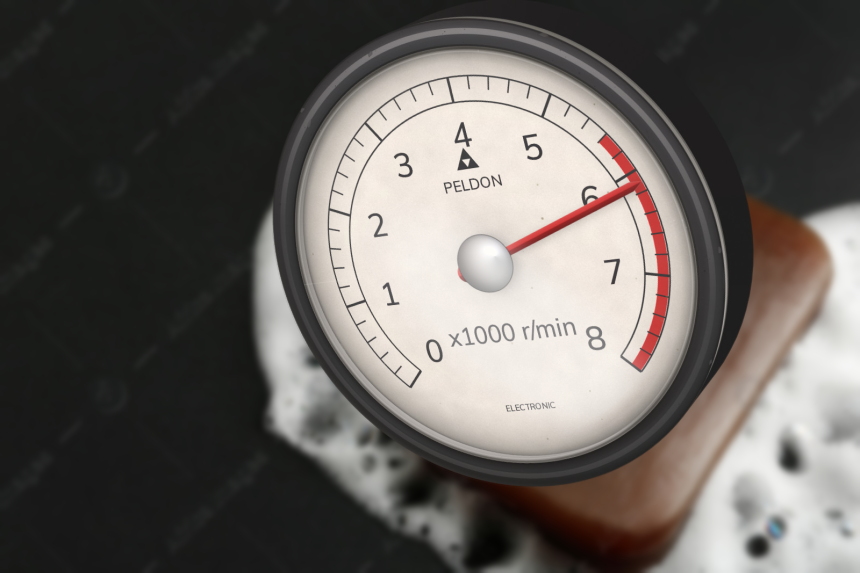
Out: {"value": 6100, "unit": "rpm"}
